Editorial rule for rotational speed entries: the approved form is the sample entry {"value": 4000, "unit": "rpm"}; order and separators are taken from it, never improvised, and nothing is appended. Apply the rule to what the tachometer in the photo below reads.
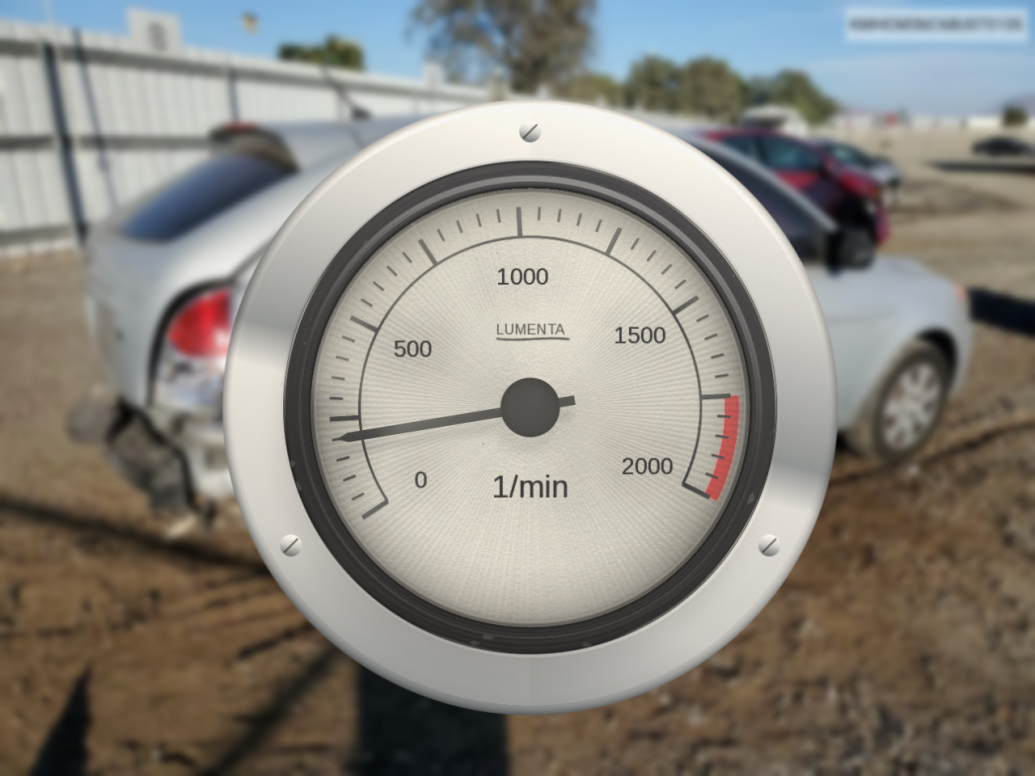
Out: {"value": 200, "unit": "rpm"}
